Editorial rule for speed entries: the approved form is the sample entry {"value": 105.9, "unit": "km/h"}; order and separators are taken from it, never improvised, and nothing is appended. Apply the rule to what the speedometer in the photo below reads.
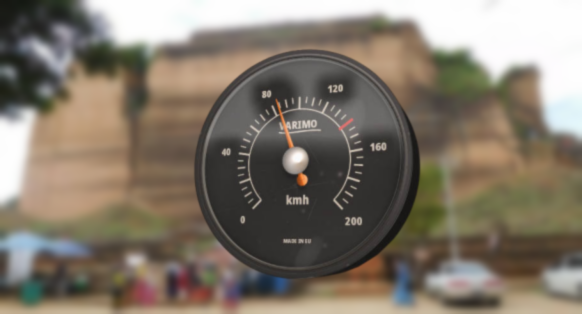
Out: {"value": 85, "unit": "km/h"}
